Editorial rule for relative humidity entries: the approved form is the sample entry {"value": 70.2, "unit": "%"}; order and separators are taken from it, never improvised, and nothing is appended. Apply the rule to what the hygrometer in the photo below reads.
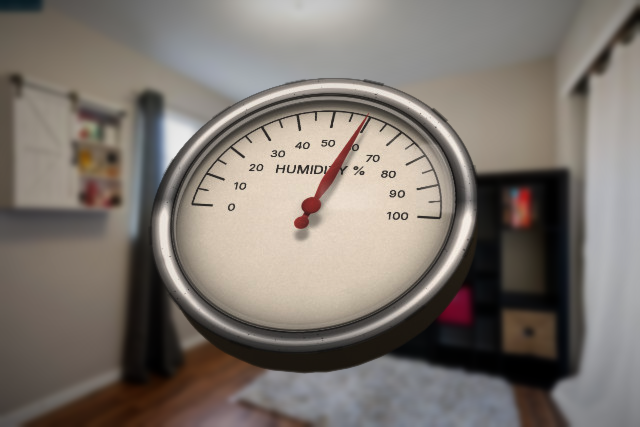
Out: {"value": 60, "unit": "%"}
